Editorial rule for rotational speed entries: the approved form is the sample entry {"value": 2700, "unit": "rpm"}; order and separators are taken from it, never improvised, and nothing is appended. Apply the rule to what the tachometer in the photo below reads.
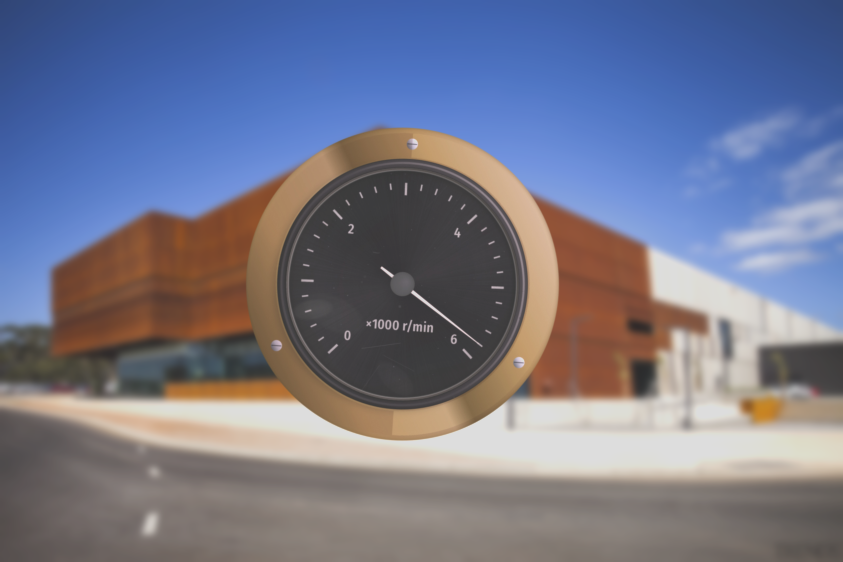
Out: {"value": 5800, "unit": "rpm"}
